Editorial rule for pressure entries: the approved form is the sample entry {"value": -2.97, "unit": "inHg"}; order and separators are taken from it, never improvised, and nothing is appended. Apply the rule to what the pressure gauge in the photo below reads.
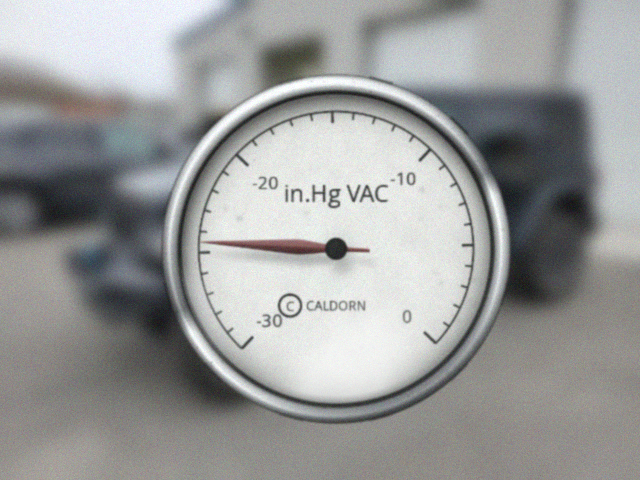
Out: {"value": -24.5, "unit": "inHg"}
